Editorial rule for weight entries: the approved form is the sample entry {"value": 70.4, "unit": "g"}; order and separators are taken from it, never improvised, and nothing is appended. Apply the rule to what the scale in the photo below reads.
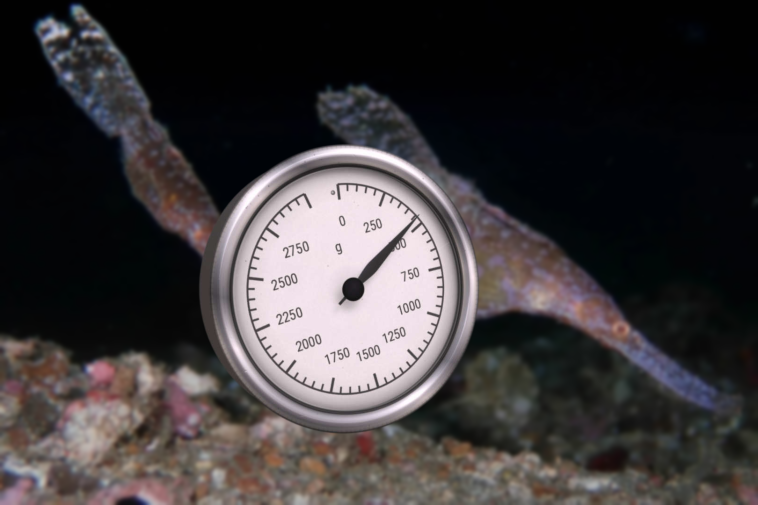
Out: {"value": 450, "unit": "g"}
